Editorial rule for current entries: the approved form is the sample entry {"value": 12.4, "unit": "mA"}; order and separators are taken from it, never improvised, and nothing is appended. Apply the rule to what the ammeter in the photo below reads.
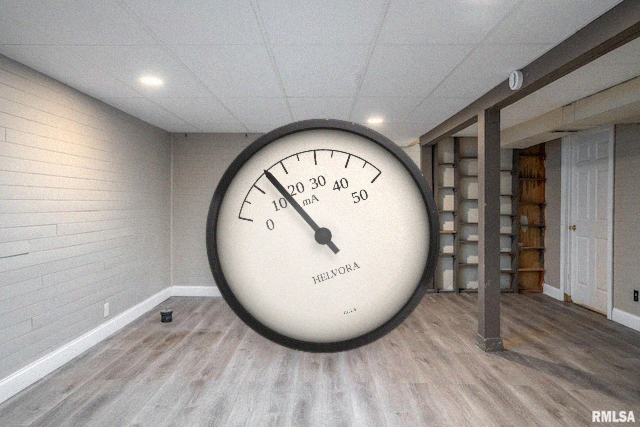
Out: {"value": 15, "unit": "mA"}
